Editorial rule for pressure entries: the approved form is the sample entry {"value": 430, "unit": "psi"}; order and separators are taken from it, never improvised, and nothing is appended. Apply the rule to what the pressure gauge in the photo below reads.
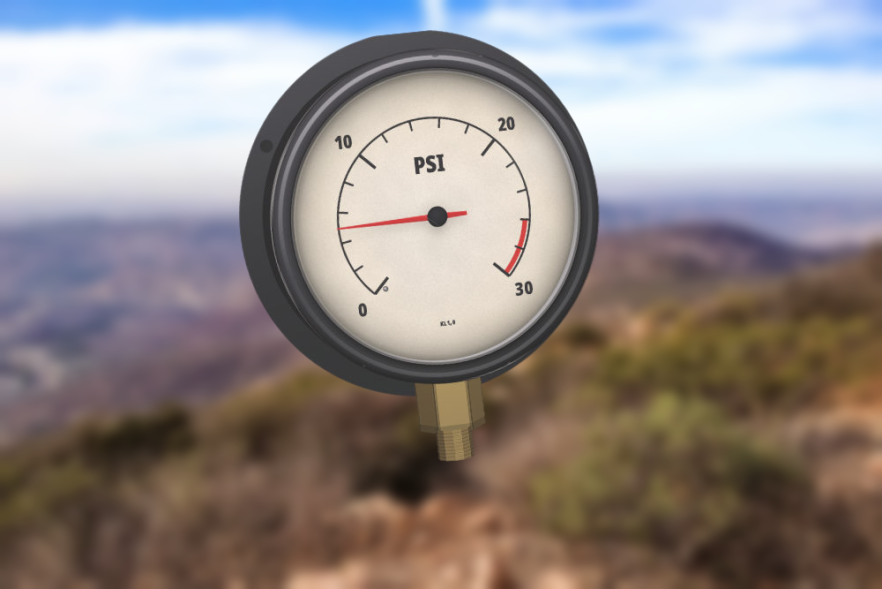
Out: {"value": 5, "unit": "psi"}
